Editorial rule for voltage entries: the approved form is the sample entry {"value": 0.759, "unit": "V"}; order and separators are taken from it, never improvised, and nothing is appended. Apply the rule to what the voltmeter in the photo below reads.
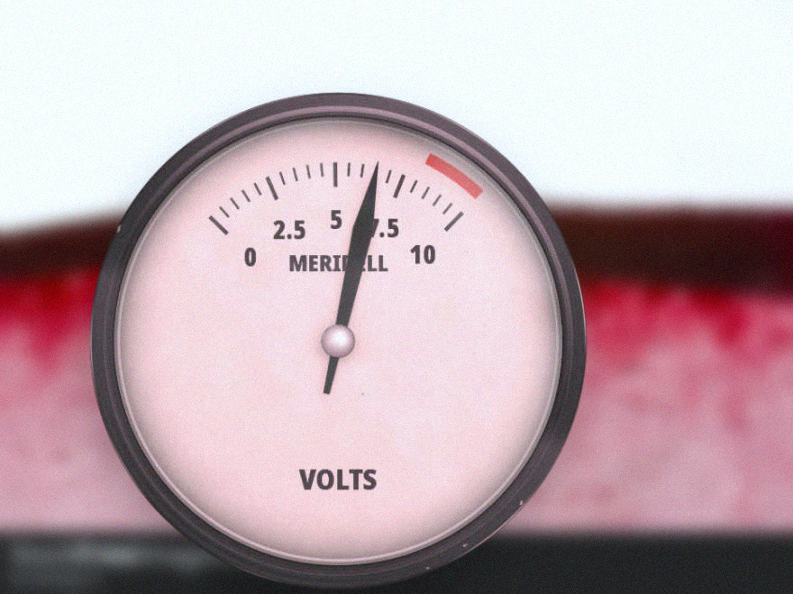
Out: {"value": 6.5, "unit": "V"}
